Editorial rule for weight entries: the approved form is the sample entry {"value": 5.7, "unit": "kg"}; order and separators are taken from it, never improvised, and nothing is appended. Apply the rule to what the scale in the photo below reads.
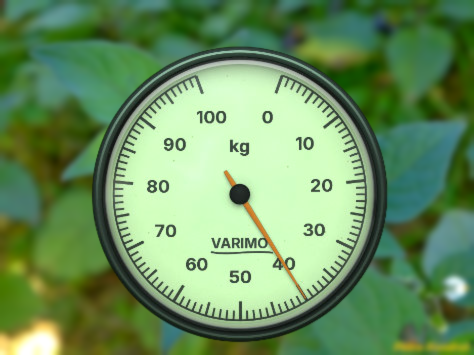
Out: {"value": 40, "unit": "kg"}
